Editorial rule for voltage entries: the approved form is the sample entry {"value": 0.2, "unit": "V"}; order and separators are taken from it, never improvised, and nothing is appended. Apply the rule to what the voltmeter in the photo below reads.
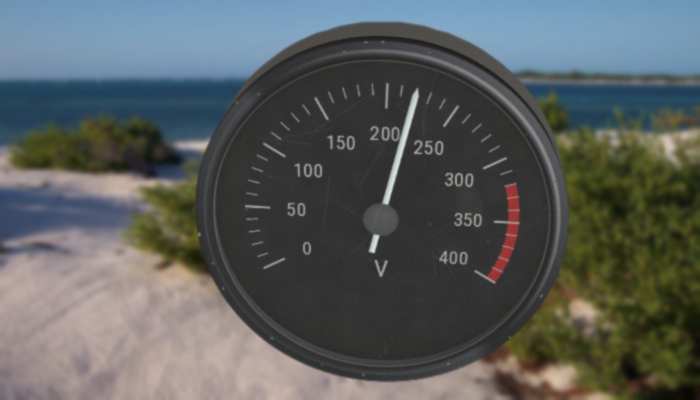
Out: {"value": 220, "unit": "V"}
